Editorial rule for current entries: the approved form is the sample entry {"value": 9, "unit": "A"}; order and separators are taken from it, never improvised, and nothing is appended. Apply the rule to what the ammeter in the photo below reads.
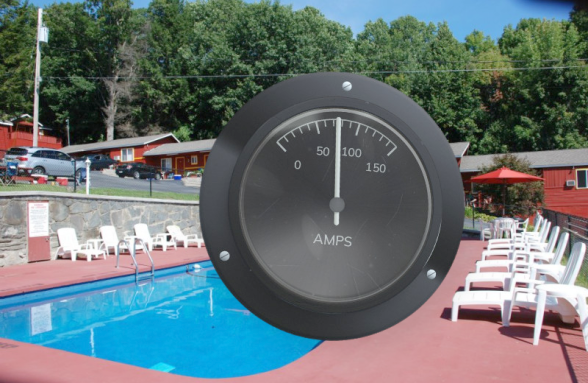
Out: {"value": 75, "unit": "A"}
